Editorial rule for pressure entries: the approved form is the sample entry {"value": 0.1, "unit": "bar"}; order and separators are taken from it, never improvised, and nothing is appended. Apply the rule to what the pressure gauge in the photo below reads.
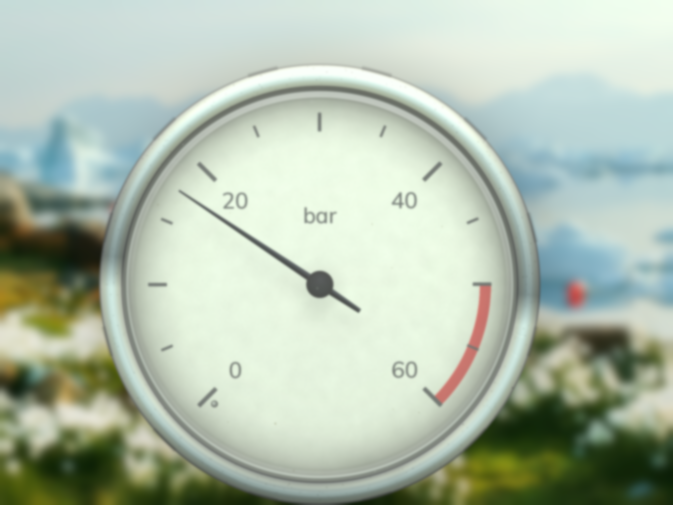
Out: {"value": 17.5, "unit": "bar"}
